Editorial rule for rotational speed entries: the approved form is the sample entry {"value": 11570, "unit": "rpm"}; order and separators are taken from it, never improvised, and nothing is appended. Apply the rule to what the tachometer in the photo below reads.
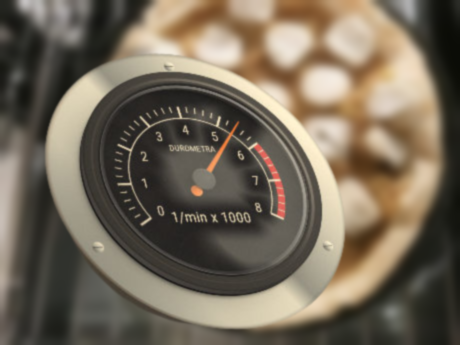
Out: {"value": 5400, "unit": "rpm"}
